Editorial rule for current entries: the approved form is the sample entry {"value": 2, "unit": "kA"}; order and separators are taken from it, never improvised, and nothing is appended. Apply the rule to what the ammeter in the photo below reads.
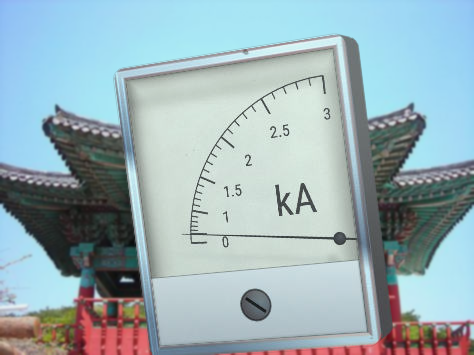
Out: {"value": 0.5, "unit": "kA"}
